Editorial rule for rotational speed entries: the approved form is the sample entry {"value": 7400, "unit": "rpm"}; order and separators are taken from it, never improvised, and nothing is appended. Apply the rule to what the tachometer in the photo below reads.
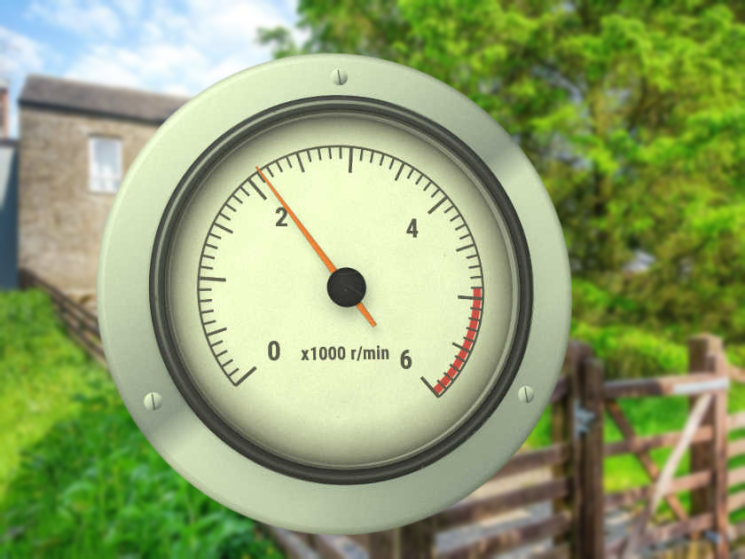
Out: {"value": 2100, "unit": "rpm"}
